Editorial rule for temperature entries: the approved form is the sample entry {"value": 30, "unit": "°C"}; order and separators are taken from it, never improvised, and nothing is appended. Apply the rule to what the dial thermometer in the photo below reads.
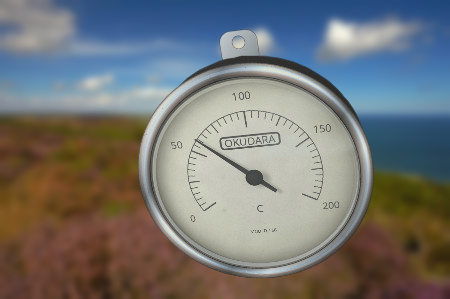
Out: {"value": 60, "unit": "°C"}
